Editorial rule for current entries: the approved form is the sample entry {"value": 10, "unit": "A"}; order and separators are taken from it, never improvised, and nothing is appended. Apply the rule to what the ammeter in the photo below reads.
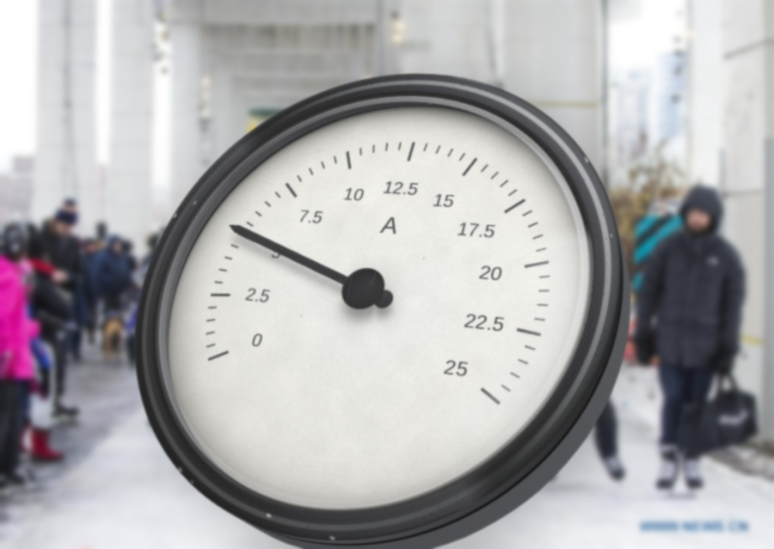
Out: {"value": 5, "unit": "A"}
